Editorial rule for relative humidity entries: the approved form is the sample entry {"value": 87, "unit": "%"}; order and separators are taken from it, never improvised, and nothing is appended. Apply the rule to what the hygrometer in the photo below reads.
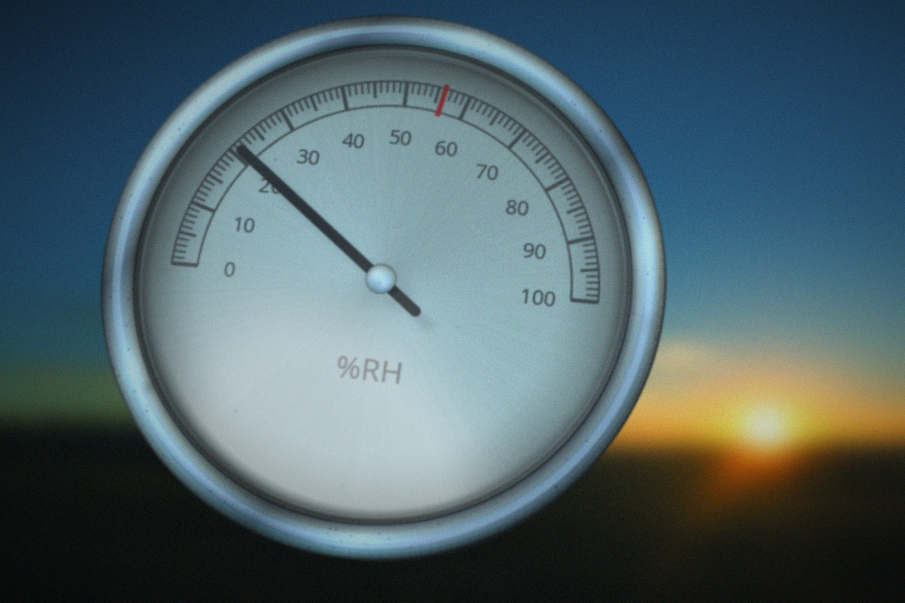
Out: {"value": 21, "unit": "%"}
